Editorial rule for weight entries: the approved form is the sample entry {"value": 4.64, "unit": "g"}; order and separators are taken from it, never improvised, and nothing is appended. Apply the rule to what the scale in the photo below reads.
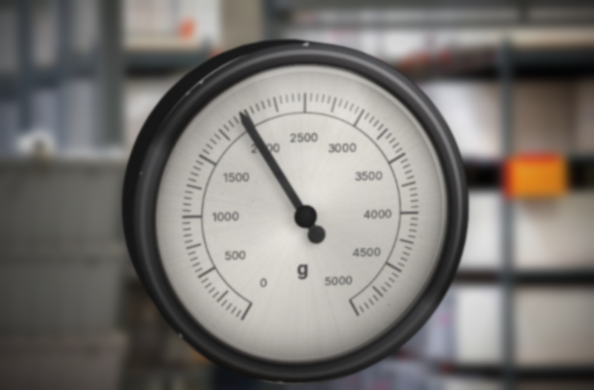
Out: {"value": 1950, "unit": "g"}
